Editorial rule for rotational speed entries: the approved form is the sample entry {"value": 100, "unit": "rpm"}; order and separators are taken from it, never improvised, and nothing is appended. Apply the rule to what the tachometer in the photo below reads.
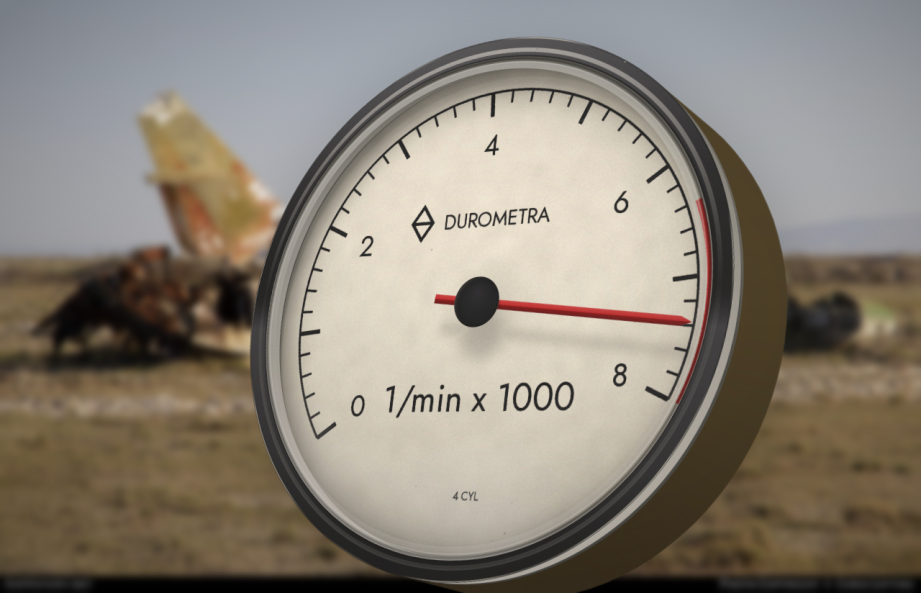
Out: {"value": 7400, "unit": "rpm"}
